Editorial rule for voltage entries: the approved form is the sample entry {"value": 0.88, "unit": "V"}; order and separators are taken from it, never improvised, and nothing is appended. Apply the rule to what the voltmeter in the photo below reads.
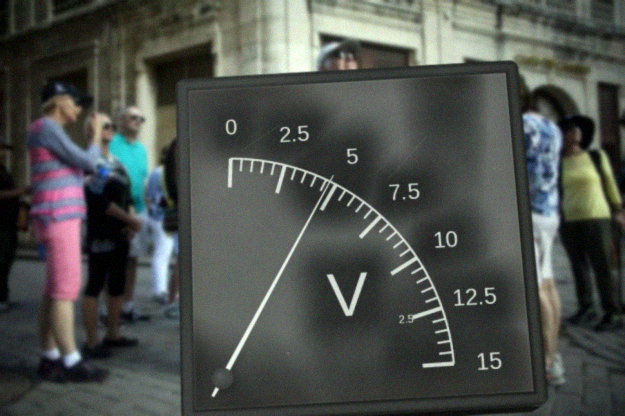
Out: {"value": 4.75, "unit": "V"}
